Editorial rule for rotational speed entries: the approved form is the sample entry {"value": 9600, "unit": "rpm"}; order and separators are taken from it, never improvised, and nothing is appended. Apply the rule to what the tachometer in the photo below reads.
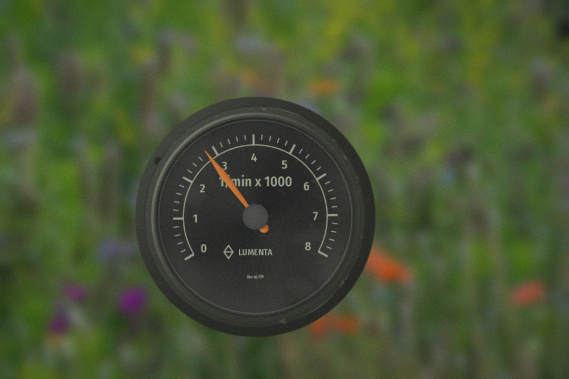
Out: {"value": 2800, "unit": "rpm"}
